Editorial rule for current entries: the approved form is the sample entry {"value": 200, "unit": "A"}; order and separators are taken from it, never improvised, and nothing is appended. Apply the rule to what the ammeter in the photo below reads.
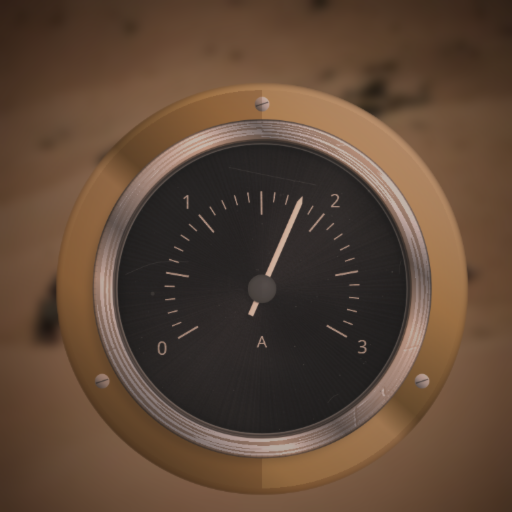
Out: {"value": 1.8, "unit": "A"}
